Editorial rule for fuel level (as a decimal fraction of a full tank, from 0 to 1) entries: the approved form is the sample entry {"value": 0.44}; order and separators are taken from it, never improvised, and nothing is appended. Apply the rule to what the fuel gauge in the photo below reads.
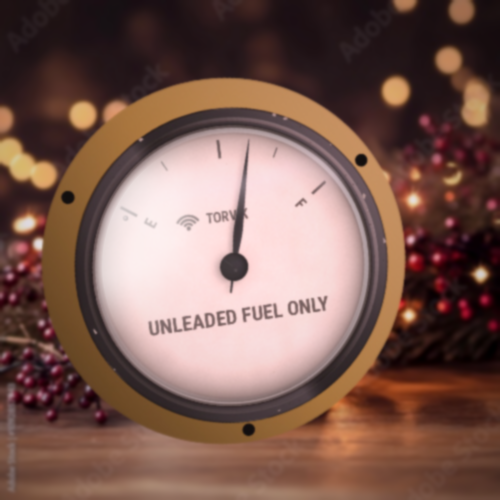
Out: {"value": 0.625}
